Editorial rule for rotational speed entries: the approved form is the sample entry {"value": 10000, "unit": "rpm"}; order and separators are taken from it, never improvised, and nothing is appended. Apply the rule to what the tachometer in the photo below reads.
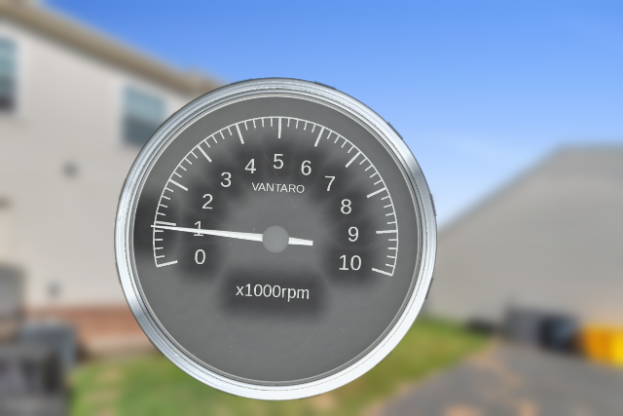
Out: {"value": 900, "unit": "rpm"}
